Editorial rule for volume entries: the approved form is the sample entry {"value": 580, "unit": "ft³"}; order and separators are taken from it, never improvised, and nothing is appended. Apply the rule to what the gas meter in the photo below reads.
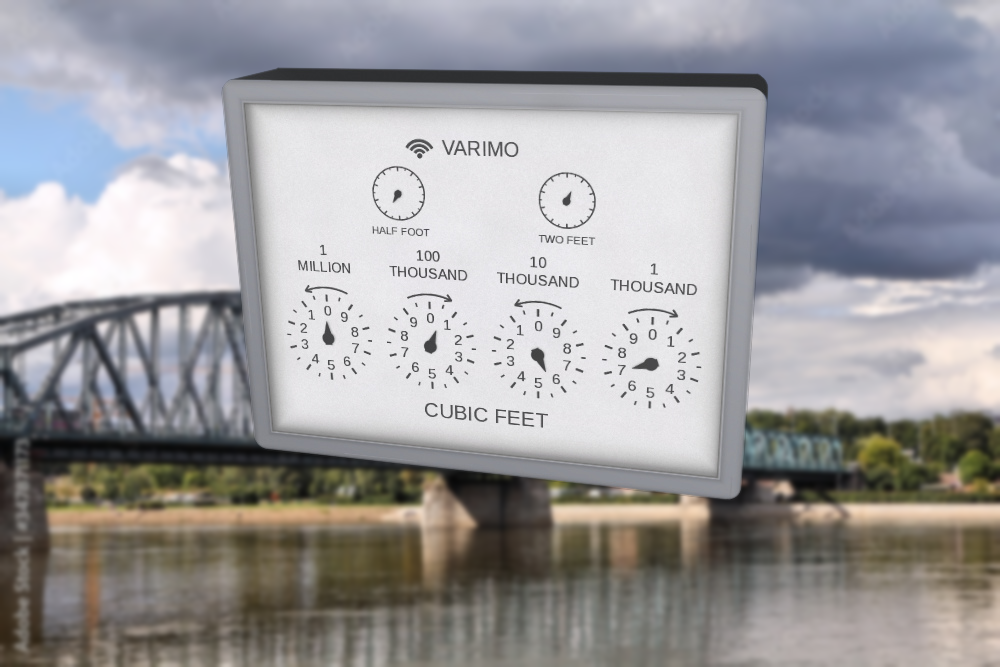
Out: {"value": 5700, "unit": "ft³"}
